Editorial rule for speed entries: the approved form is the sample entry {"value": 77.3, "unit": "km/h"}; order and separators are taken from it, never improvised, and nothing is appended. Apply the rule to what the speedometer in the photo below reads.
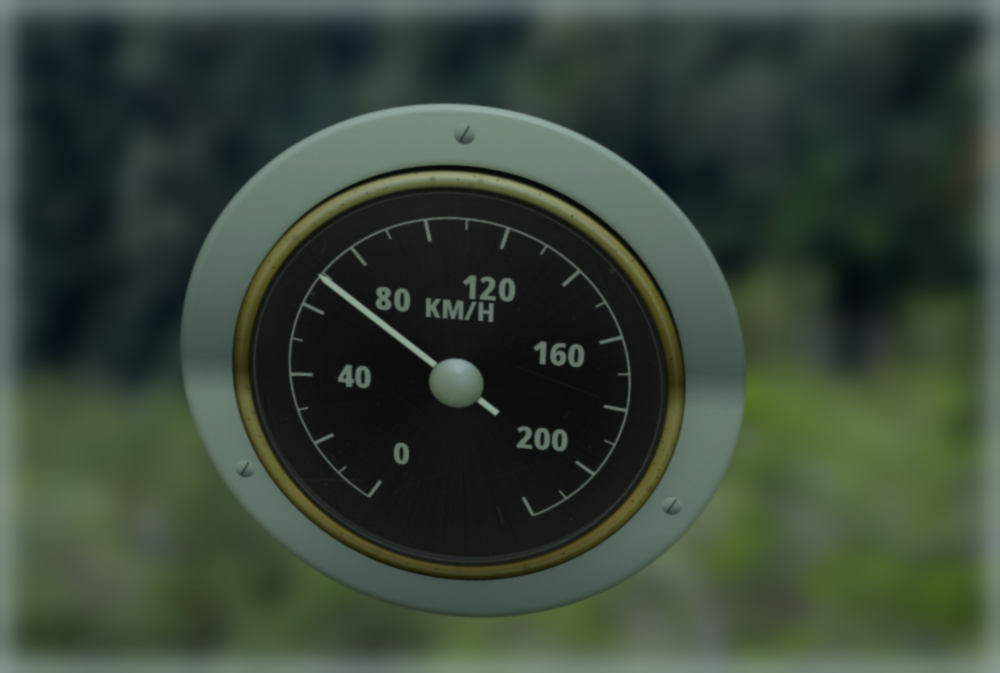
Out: {"value": 70, "unit": "km/h"}
